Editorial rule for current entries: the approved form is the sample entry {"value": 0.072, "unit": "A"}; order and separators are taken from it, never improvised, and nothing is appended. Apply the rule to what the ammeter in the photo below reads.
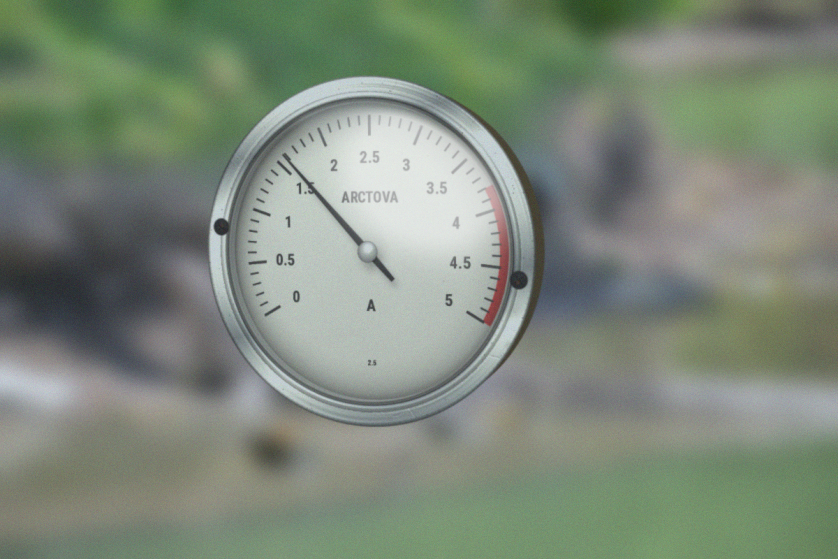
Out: {"value": 1.6, "unit": "A"}
